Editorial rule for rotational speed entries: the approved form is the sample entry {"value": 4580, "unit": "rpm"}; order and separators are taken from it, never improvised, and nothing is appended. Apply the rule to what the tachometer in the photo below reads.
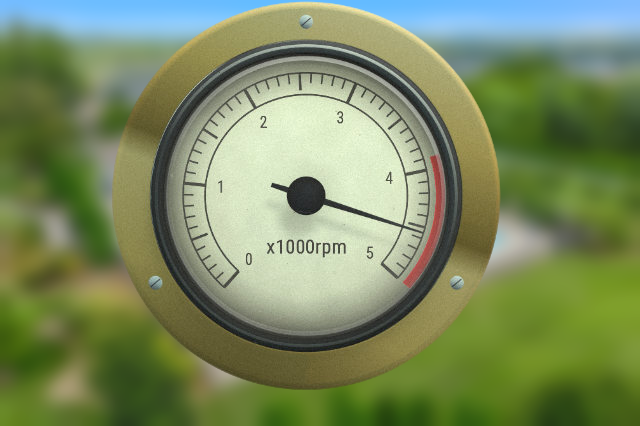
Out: {"value": 4550, "unit": "rpm"}
